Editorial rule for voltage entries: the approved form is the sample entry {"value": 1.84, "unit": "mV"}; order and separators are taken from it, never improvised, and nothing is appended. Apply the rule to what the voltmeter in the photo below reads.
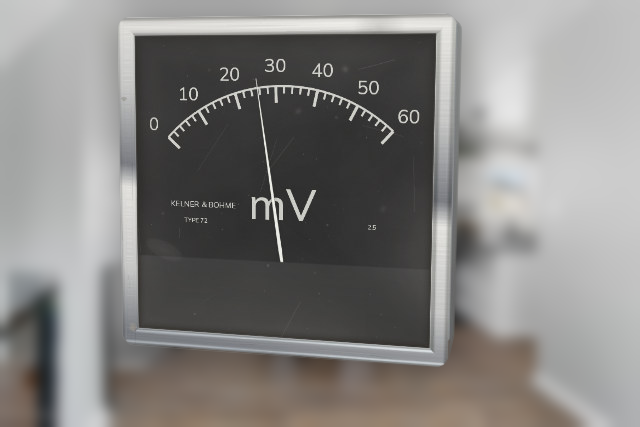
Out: {"value": 26, "unit": "mV"}
